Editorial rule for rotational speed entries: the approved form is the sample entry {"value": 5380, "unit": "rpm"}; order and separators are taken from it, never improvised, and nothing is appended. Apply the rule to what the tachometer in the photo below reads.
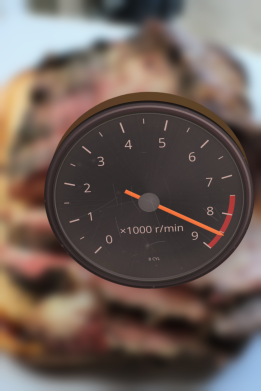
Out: {"value": 8500, "unit": "rpm"}
